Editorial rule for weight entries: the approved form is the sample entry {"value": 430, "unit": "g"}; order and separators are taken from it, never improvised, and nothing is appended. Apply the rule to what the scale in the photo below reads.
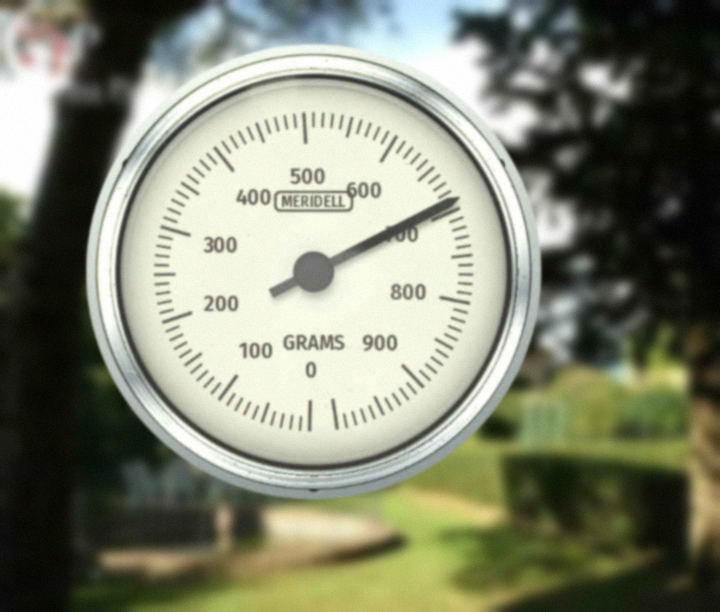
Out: {"value": 690, "unit": "g"}
